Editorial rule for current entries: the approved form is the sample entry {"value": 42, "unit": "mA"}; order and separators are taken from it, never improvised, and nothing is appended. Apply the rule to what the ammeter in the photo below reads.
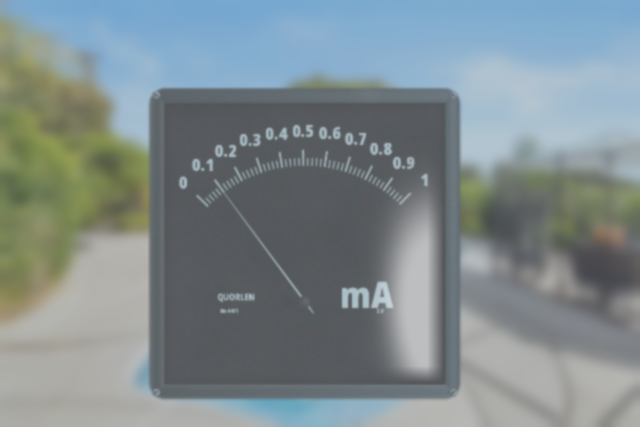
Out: {"value": 0.1, "unit": "mA"}
